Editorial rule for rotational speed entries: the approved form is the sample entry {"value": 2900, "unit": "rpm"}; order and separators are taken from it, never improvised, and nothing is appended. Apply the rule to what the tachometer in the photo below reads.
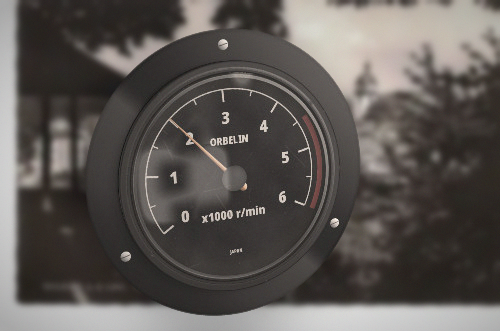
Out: {"value": 2000, "unit": "rpm"}
